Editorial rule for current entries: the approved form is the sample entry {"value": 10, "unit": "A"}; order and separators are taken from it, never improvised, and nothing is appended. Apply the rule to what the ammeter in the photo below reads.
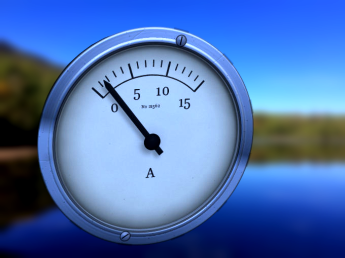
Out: {"value": 1.5, "unit": "A"}
